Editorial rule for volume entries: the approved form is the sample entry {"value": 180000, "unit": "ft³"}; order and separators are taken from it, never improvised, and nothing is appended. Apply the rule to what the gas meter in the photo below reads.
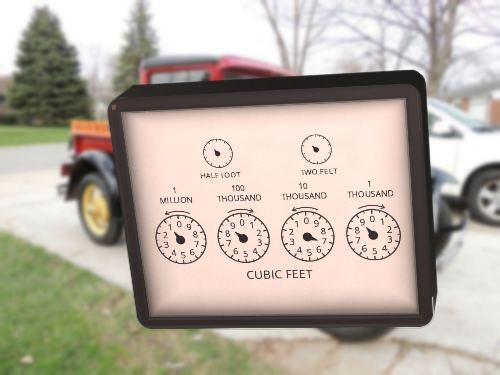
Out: {"value": 86900, "unit": "ft³"}
